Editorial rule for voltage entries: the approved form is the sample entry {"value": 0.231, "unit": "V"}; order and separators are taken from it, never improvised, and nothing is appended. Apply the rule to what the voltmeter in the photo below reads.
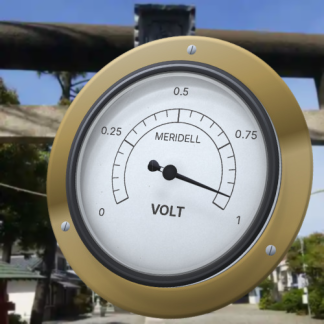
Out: {"value": 0.95, "unit": "V"}
